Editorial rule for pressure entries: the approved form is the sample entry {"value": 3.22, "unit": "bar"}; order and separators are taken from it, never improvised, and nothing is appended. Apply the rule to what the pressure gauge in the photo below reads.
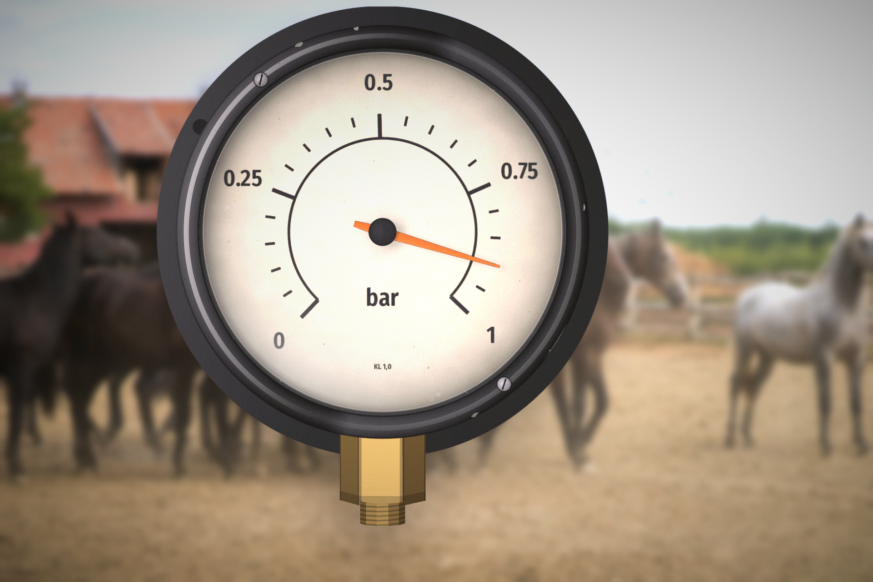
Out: {"value": 0.9, "unit": "bar"}
